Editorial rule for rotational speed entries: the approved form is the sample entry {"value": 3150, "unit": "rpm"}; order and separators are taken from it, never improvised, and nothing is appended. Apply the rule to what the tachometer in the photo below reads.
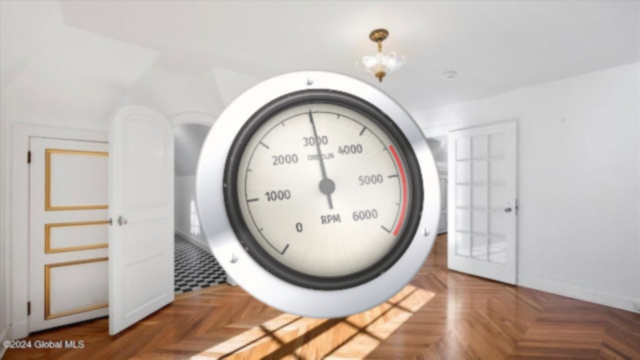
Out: {"value": 3000, "unit": "rpm"}
